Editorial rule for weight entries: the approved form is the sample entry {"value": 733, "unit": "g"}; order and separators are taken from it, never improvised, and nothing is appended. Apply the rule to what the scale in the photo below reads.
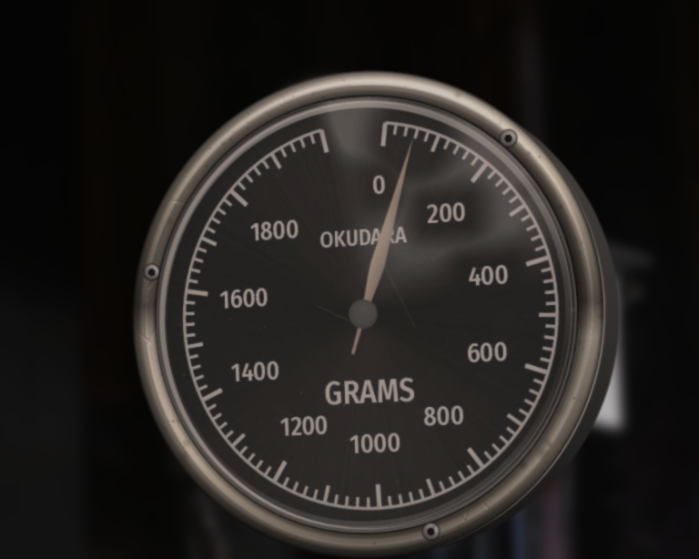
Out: {"value": 60, "unit": "g"}
